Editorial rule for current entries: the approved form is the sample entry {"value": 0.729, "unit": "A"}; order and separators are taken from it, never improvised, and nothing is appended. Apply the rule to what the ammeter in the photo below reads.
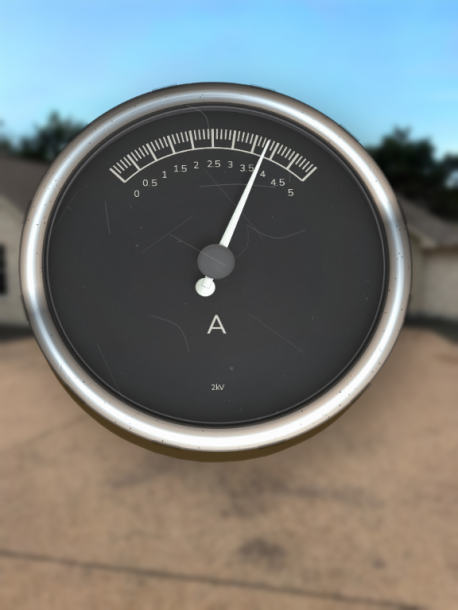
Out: {"value": 3.8, "unit": "A"}
